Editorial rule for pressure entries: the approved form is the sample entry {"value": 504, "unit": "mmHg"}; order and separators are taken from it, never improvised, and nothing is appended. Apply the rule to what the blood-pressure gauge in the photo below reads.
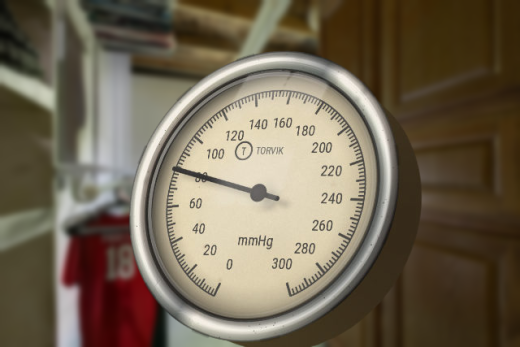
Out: {"value": 80, "unit": "mmHg"}
